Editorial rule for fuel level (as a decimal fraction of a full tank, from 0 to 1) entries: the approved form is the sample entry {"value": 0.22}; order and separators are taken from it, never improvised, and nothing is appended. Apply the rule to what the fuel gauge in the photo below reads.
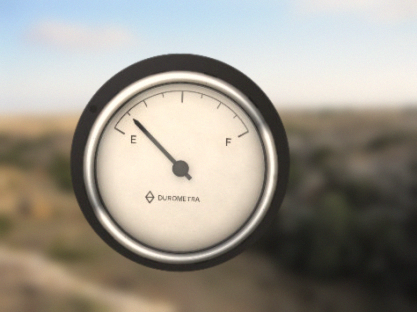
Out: {"value": 0.125}
